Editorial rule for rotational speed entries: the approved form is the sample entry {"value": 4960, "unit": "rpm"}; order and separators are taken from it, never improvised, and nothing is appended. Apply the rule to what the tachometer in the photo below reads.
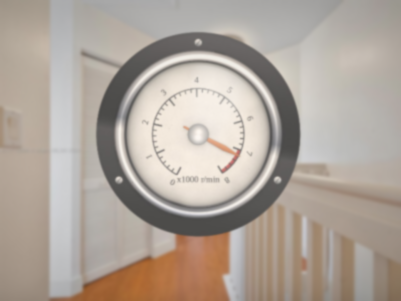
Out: {"value": 7200, "unit": "rpm"}
